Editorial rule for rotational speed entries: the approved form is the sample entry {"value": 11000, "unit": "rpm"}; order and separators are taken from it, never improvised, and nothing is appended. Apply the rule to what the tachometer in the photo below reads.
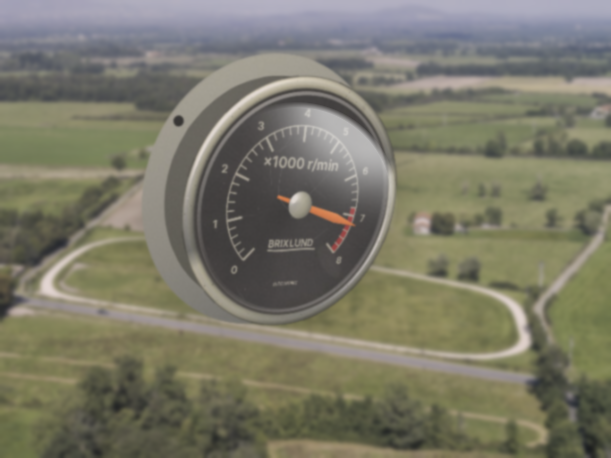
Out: {"value": 7200, "unit": "rpm"}
